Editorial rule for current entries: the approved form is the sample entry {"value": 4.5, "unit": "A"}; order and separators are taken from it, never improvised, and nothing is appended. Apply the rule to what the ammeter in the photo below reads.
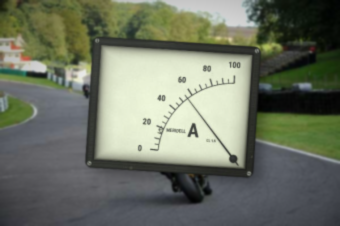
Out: {"value": 55, "unit": "A"}
